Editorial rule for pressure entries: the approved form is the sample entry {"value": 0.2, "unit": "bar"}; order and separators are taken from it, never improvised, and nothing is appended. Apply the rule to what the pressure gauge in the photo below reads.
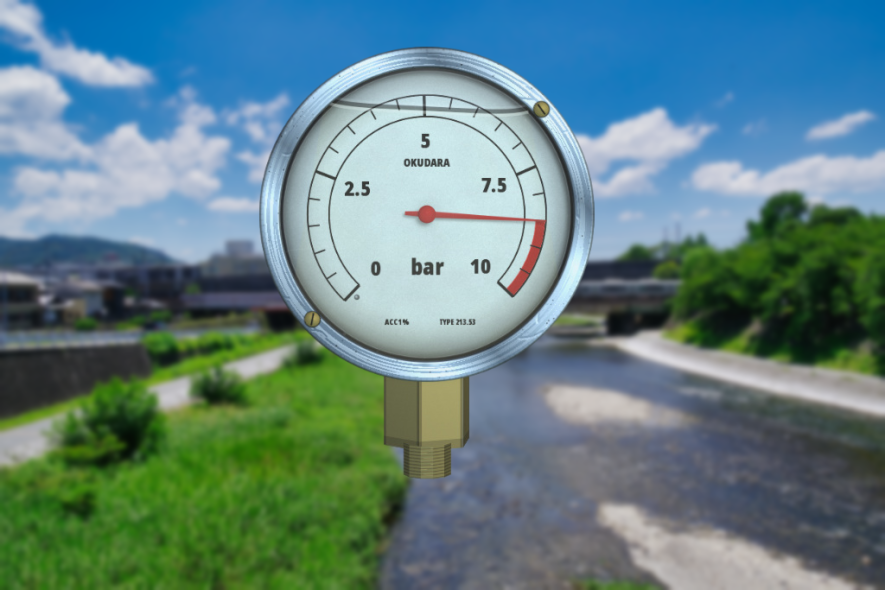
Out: {"value": 8.5, "unit": "bar"}
